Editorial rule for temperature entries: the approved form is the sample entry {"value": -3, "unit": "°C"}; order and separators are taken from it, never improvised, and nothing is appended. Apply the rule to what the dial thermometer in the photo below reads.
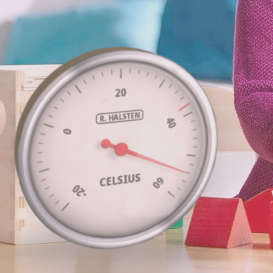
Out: {"value": 54, "unit": "°C"}
